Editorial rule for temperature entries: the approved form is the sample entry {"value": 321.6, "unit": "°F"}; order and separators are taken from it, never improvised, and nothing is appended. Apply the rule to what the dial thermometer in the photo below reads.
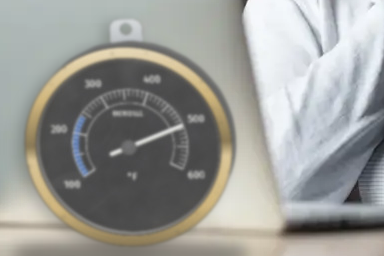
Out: {"value": 500, "unit": "°F"}
